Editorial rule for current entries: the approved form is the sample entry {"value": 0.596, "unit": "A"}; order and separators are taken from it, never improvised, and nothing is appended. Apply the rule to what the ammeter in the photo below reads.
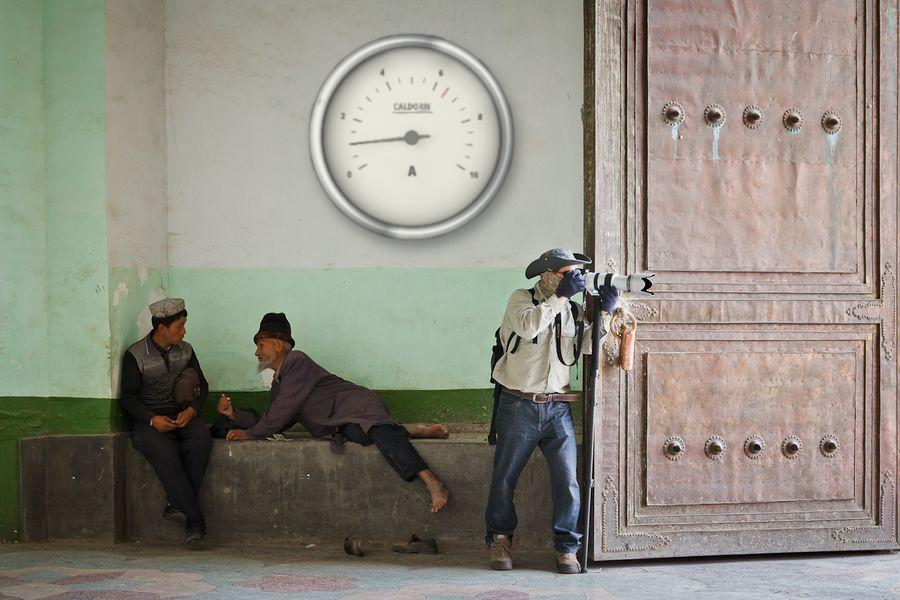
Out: {"value": 1, "unit": "A"}
